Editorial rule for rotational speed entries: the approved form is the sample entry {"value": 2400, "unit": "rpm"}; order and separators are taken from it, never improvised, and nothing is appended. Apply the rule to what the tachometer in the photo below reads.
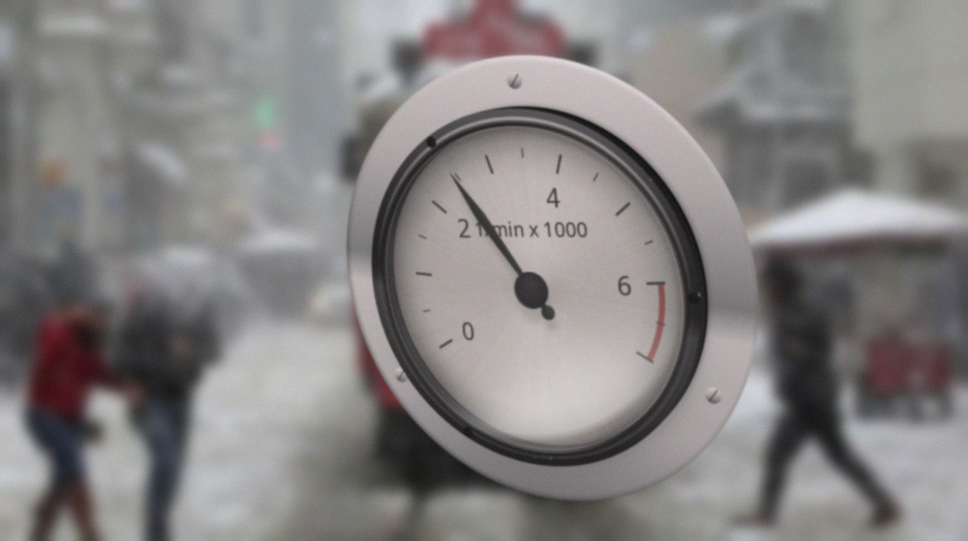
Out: {"value": 2500, "unit": "rpm"}
